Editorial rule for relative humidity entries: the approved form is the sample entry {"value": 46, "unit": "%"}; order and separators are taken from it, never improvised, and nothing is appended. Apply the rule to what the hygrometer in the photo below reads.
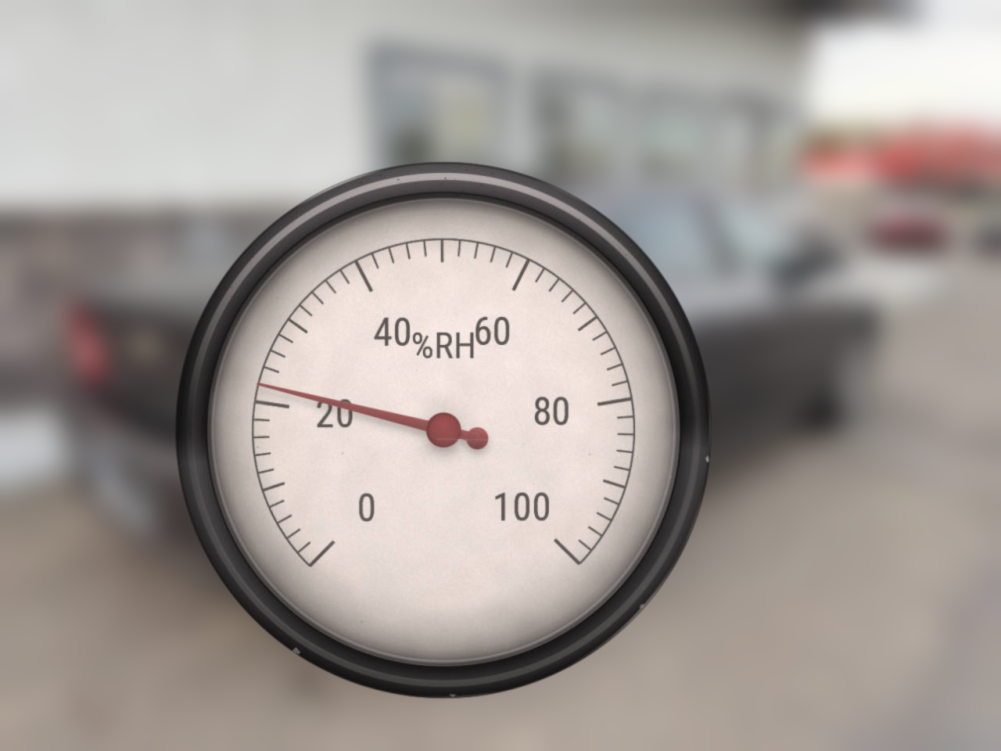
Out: {"value": 22, "unit": "%"}
